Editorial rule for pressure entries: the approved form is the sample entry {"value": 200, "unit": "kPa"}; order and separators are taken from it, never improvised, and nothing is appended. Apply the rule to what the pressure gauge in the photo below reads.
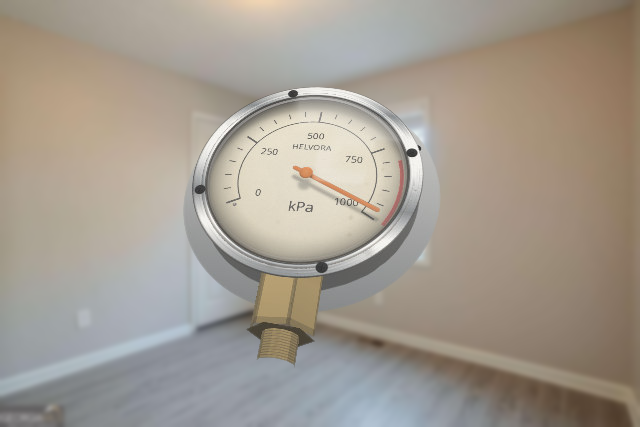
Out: {"value": 975, "unit": "kPa"}
